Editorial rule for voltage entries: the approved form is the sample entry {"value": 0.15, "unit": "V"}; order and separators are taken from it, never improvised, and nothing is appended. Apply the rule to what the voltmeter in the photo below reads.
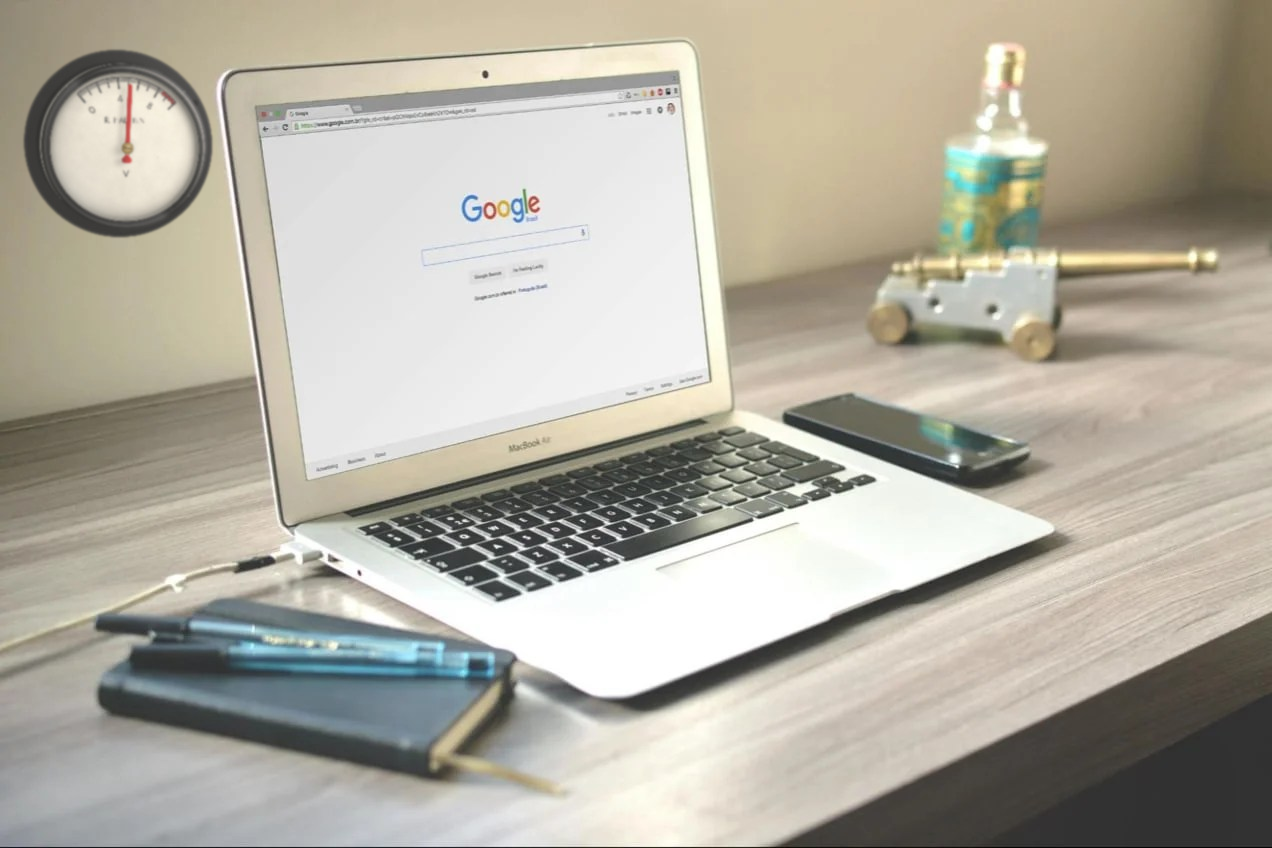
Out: {"value": 5, "unit": "V"}
